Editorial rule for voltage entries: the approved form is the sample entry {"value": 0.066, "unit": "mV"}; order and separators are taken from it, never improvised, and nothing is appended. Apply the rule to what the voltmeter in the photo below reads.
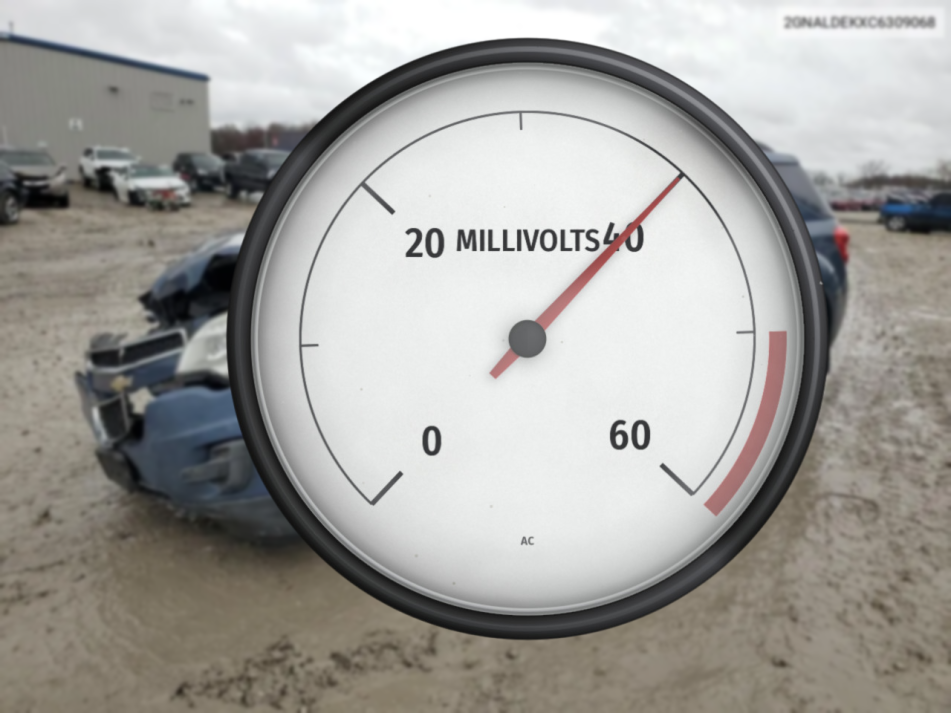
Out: {"value": 40, "unit": "mV"}
